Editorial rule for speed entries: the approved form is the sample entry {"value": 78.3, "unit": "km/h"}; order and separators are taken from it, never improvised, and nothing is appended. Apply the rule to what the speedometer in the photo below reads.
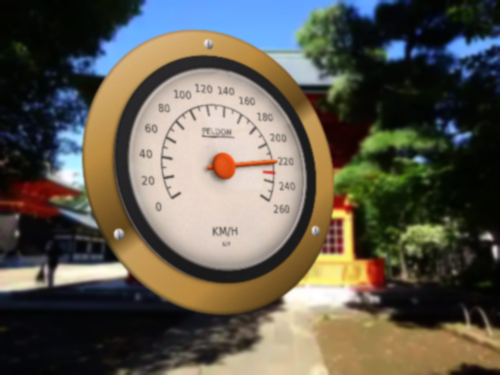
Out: {"value": 220, "unit": "km/h"}
